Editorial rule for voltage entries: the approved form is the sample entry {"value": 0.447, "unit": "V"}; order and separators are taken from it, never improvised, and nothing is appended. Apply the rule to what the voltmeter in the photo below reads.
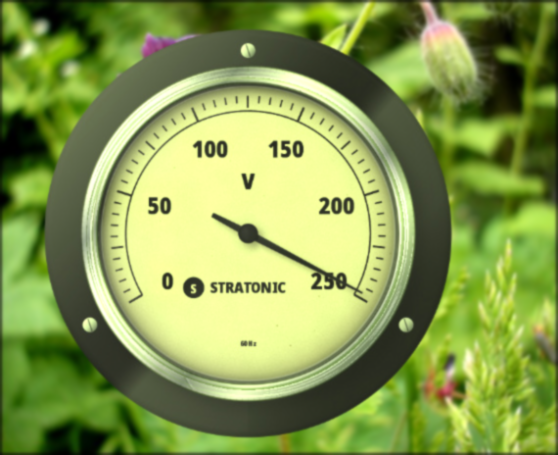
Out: {"value": 247.5, "unit": "V"}
